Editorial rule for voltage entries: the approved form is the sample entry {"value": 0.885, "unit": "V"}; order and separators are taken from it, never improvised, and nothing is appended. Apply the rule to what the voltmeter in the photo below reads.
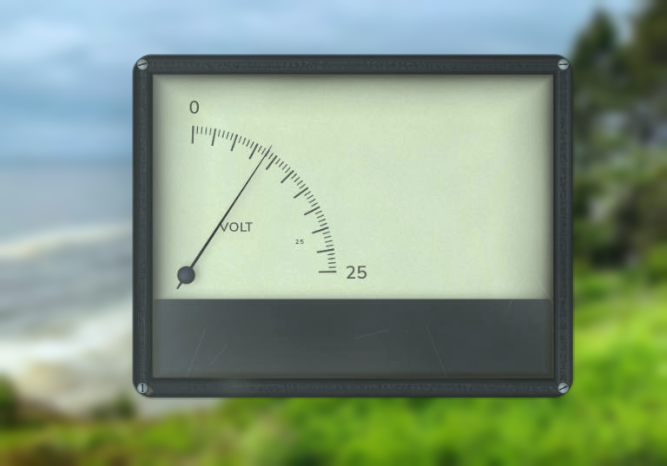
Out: {"value": 9, "unit": "V"}
